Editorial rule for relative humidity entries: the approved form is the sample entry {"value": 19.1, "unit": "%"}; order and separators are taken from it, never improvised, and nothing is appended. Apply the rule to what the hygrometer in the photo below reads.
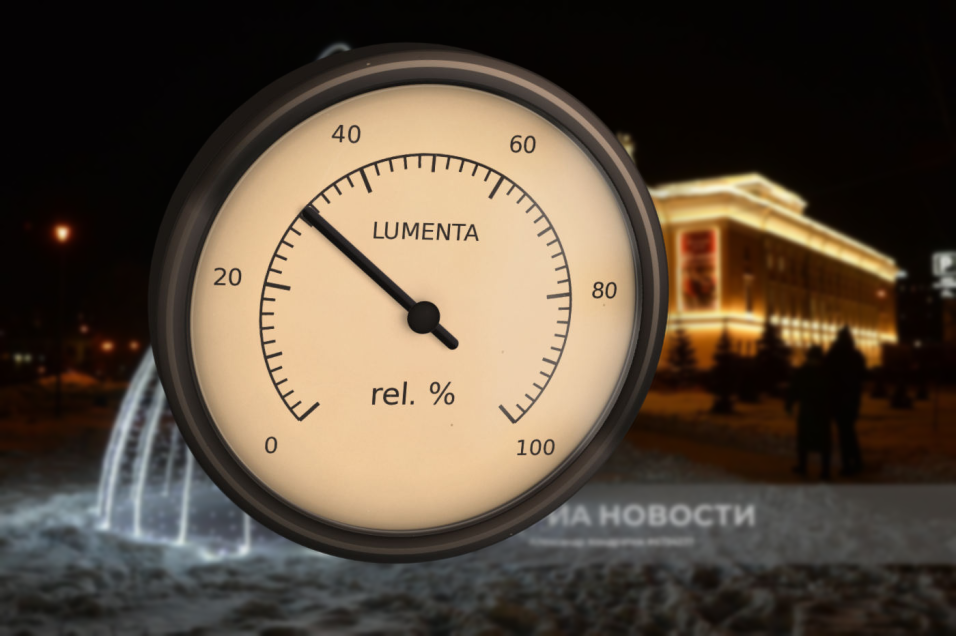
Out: {"value": 31, "unit": "%"}
